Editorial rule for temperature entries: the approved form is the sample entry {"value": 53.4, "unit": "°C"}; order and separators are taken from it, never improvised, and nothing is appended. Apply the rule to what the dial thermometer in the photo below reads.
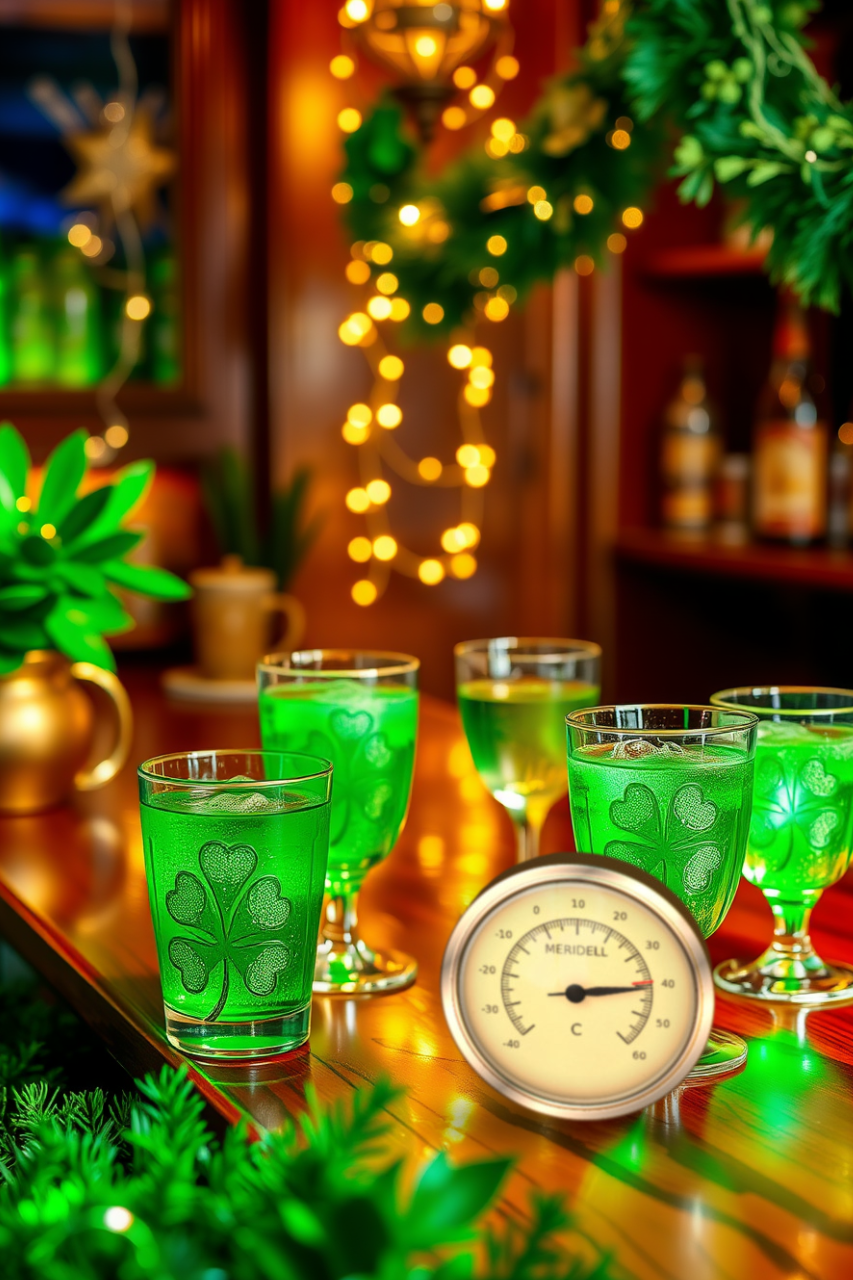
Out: {"value": 40, "unit": "°C"}
